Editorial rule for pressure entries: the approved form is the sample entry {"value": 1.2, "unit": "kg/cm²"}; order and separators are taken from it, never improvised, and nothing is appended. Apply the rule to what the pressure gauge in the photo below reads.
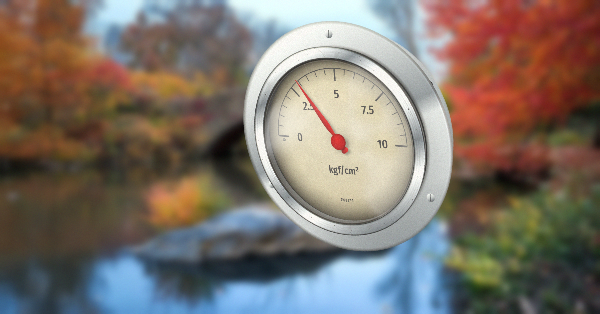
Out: {"value": 3, "unit": "kg/cm²"}
